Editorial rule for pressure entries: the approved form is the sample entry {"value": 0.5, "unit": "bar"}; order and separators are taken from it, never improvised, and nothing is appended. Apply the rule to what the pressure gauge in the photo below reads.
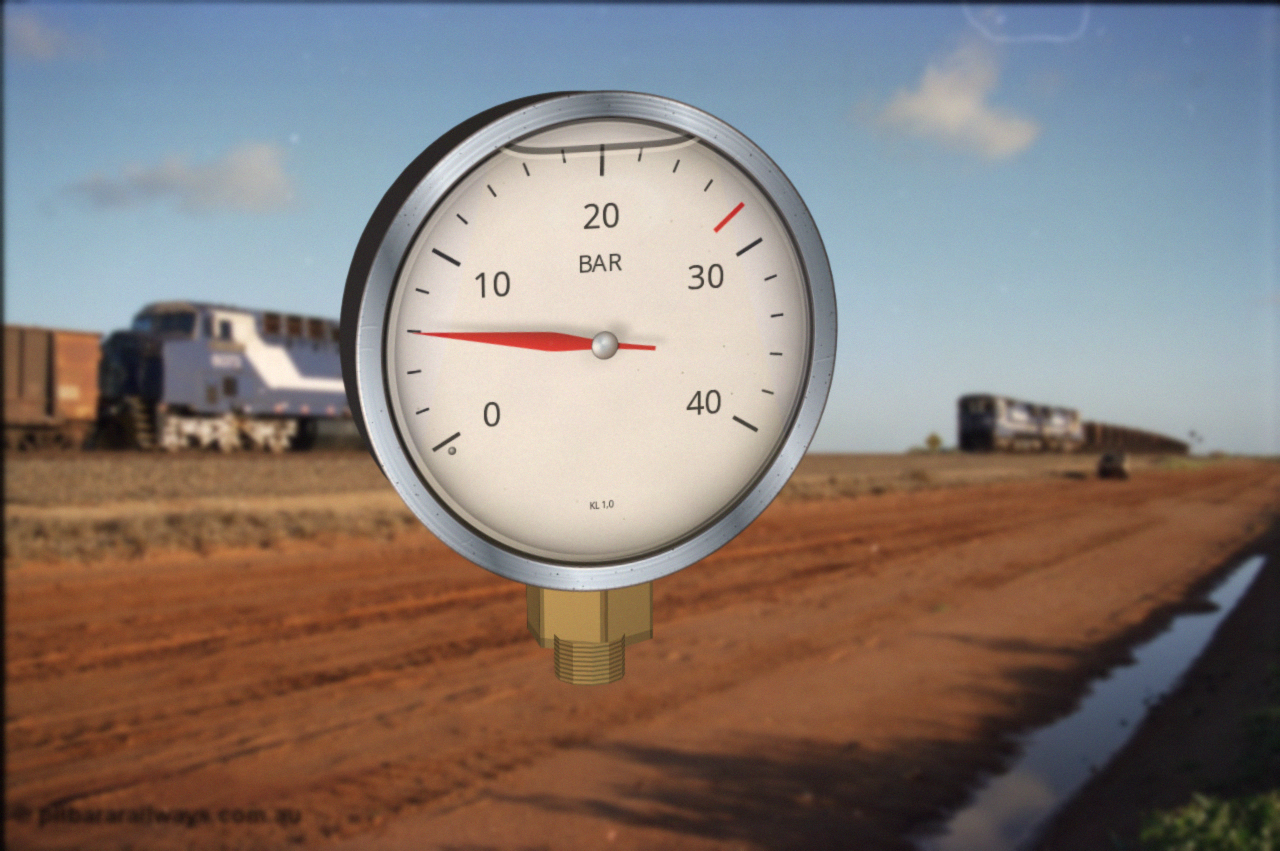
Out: {"value": 6, "unit": "bar"}
